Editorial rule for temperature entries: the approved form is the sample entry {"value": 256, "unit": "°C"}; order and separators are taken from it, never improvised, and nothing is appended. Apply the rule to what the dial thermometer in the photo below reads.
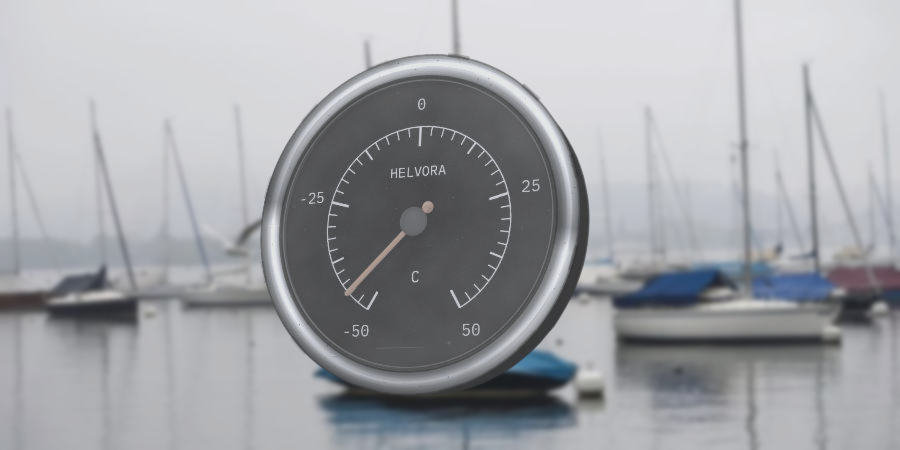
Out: {"value": -45, "unit": "°C"}
